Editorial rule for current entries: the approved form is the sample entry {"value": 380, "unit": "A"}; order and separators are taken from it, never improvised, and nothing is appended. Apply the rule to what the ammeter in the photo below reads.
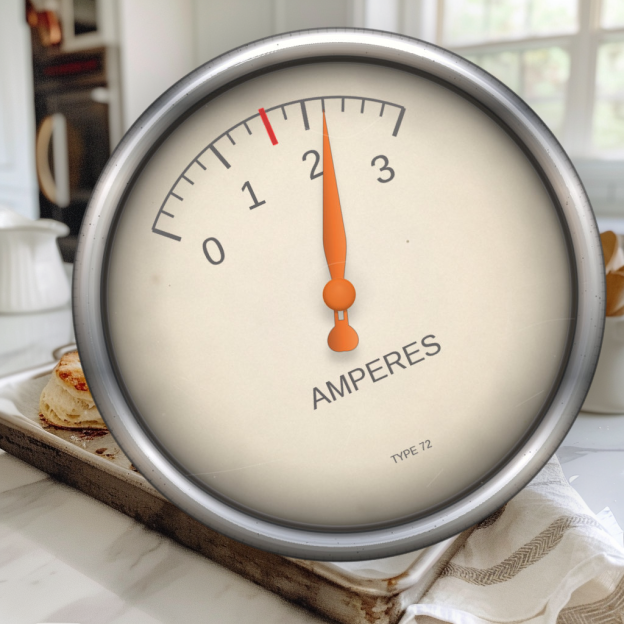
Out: {"value": 2.2, "unit": "A"}
